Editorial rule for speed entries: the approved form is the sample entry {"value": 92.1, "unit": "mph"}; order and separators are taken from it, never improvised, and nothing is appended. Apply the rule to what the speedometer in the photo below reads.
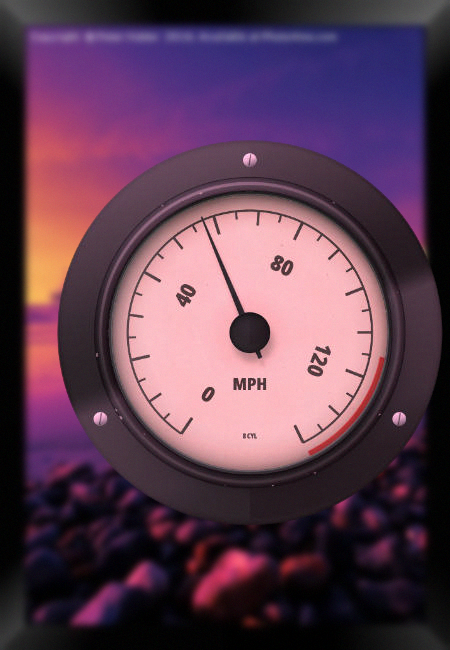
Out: {"value": 57.5, "unit": "mph"}
